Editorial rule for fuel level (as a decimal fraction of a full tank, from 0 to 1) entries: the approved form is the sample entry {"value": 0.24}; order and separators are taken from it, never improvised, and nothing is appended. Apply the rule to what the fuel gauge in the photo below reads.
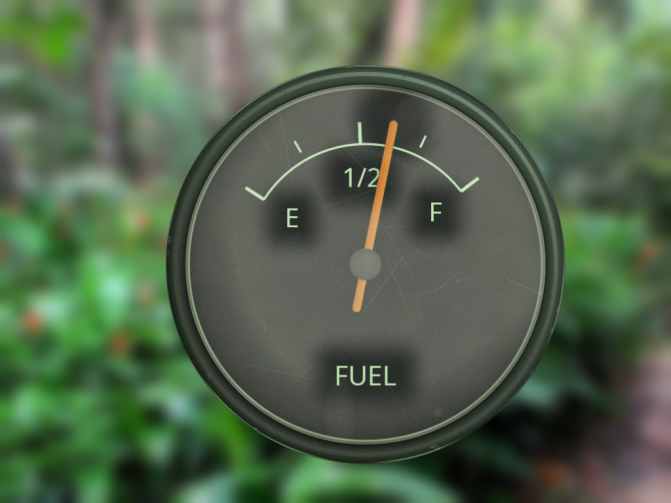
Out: {"value": 0.625}
